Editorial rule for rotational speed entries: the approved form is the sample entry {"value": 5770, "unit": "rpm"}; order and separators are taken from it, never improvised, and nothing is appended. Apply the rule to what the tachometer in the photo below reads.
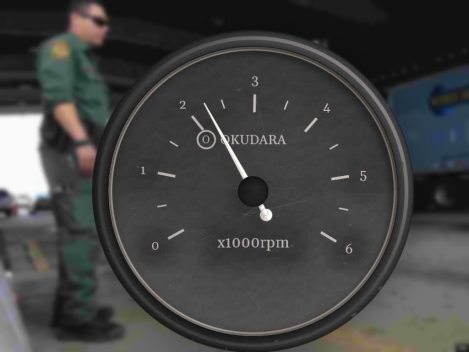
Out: {"value": 2250, "unit": "rpm"}
